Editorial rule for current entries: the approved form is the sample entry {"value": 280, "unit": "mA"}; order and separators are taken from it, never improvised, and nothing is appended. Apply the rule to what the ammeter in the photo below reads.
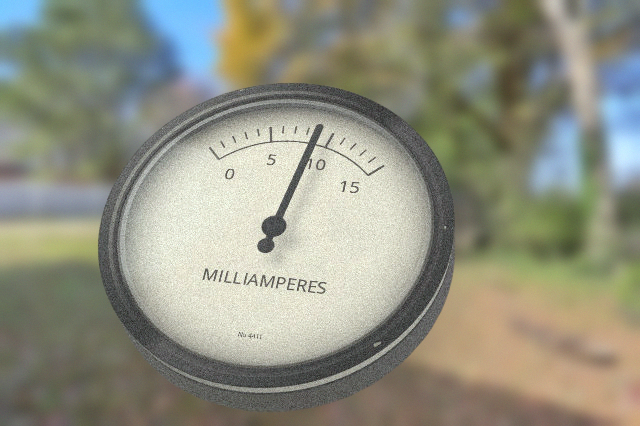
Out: {"value": 9, "unit": "mA"}
